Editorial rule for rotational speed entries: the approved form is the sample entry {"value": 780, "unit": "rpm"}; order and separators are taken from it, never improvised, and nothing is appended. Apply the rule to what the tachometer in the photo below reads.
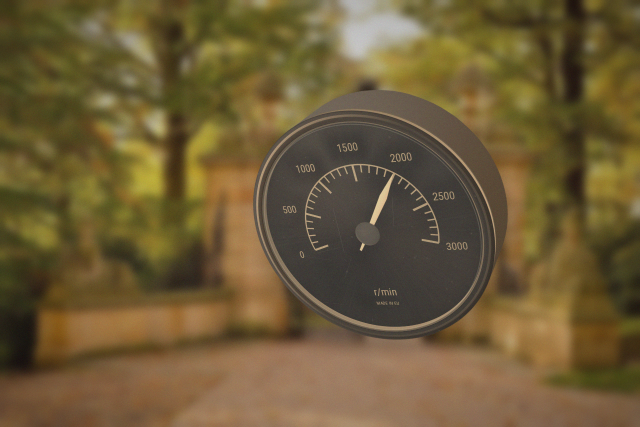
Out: {"value": 2000, "unit": "rpm"}
